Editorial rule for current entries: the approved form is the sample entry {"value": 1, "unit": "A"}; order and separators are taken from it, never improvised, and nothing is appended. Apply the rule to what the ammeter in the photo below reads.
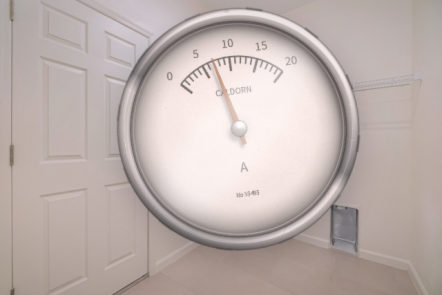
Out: {"value": 7, "unit": "A"}
